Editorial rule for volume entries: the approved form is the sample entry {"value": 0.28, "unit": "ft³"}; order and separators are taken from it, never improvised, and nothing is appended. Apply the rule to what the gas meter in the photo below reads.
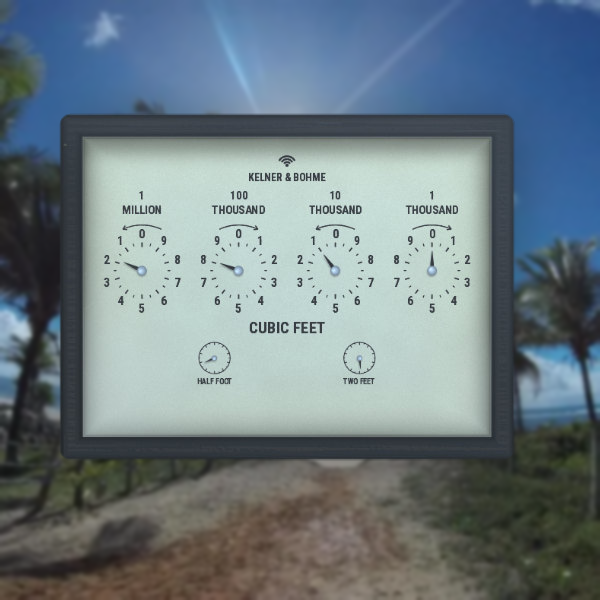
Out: {"value": 181000, "unit": "ft³"}
